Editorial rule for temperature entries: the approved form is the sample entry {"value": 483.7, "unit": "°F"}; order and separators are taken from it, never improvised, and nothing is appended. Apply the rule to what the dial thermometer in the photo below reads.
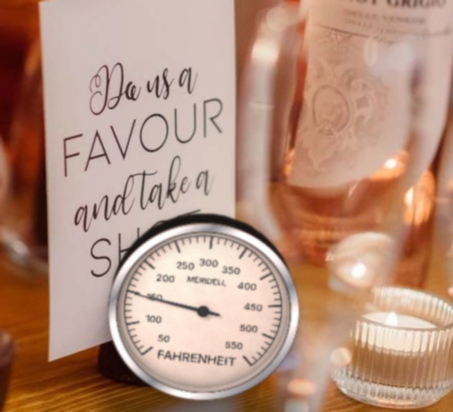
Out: {"value": 150, "unit": "°F"}
